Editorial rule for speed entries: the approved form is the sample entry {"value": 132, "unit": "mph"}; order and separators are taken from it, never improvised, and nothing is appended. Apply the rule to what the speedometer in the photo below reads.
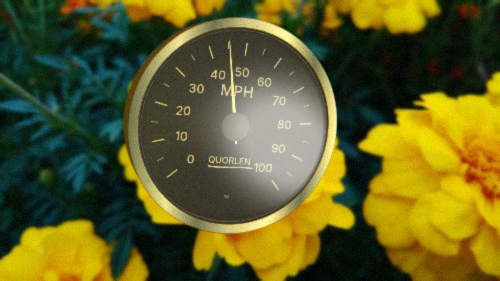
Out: {"value": 45, "unit": "mph"}
